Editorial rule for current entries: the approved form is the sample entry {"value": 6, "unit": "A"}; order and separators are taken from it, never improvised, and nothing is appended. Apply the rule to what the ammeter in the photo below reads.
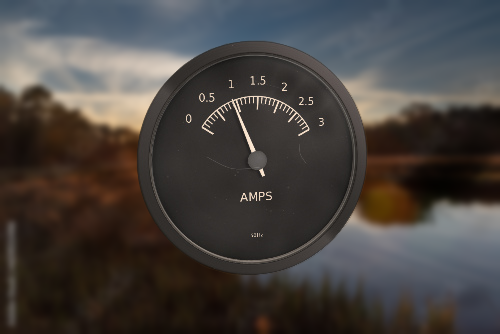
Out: {"value": 0.9, "unit": "A"}
